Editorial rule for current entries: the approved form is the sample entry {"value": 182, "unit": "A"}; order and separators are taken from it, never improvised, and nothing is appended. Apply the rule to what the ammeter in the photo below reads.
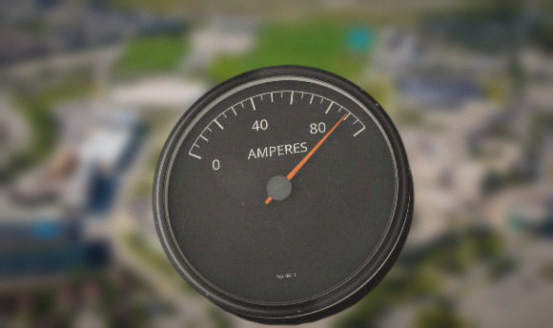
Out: {"value": 90, "unit": "A"}
